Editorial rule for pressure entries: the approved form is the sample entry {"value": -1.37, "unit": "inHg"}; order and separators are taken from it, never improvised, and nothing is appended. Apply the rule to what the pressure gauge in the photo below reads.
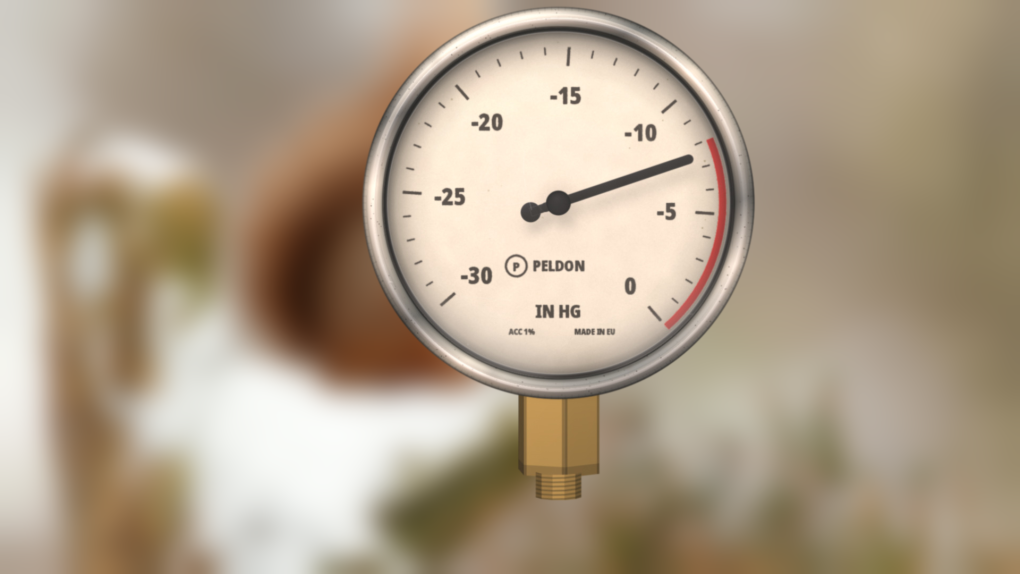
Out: {"value": -7.5, "unit": "inHg"}
